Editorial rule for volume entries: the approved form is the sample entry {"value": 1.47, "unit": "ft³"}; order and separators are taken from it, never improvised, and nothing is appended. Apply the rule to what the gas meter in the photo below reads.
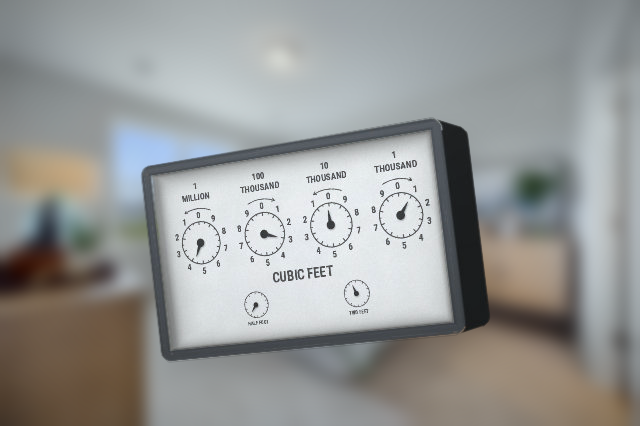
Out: {"value": 430100, "unit": "ft³"}
